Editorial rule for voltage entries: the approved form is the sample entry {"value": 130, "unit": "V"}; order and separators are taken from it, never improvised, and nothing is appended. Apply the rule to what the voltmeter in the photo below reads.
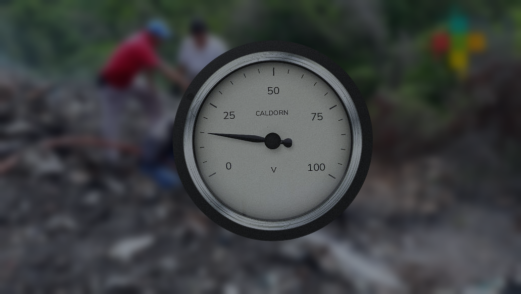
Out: {"value": 15, "unit": "V"}
